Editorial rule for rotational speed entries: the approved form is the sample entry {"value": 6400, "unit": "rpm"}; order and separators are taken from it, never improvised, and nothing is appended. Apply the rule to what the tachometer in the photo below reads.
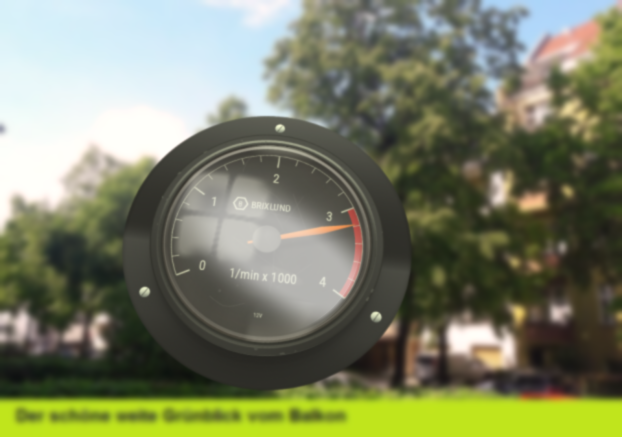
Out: {"value": 3200, "unit": "rpm"}
